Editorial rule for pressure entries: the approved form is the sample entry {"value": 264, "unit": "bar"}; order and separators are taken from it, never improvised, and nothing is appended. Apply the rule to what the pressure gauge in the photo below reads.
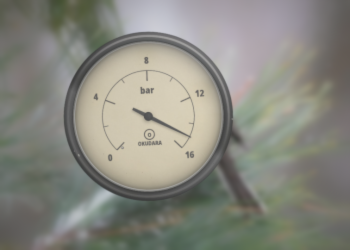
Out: {"value": 15, "unit": "bar"}
